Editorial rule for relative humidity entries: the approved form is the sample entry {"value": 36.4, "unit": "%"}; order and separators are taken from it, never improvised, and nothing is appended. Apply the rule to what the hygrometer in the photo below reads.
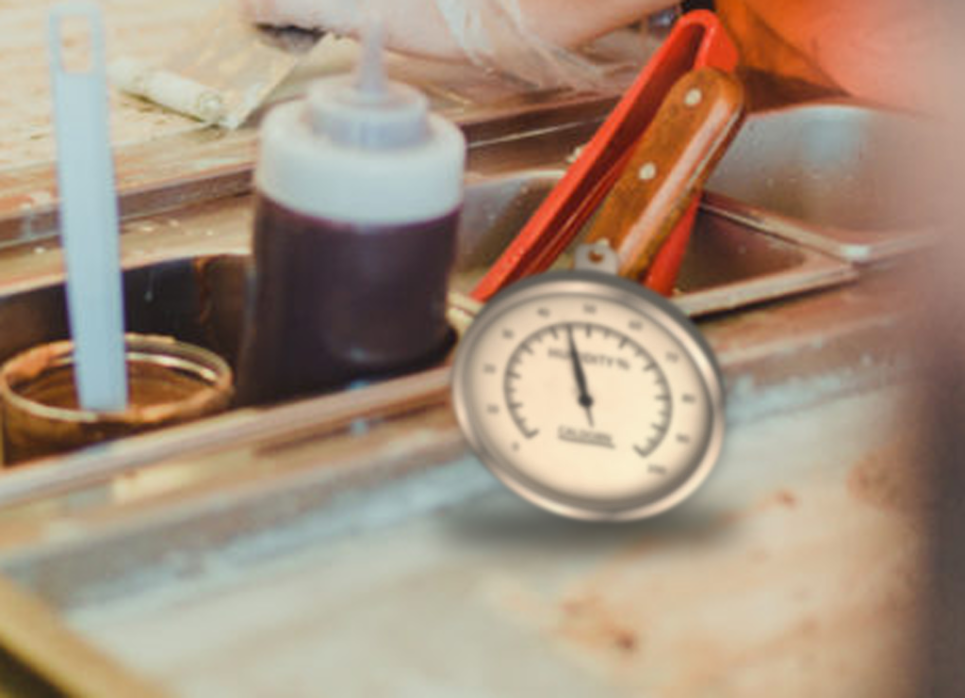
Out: {"value": 45, "unit": "%"}
